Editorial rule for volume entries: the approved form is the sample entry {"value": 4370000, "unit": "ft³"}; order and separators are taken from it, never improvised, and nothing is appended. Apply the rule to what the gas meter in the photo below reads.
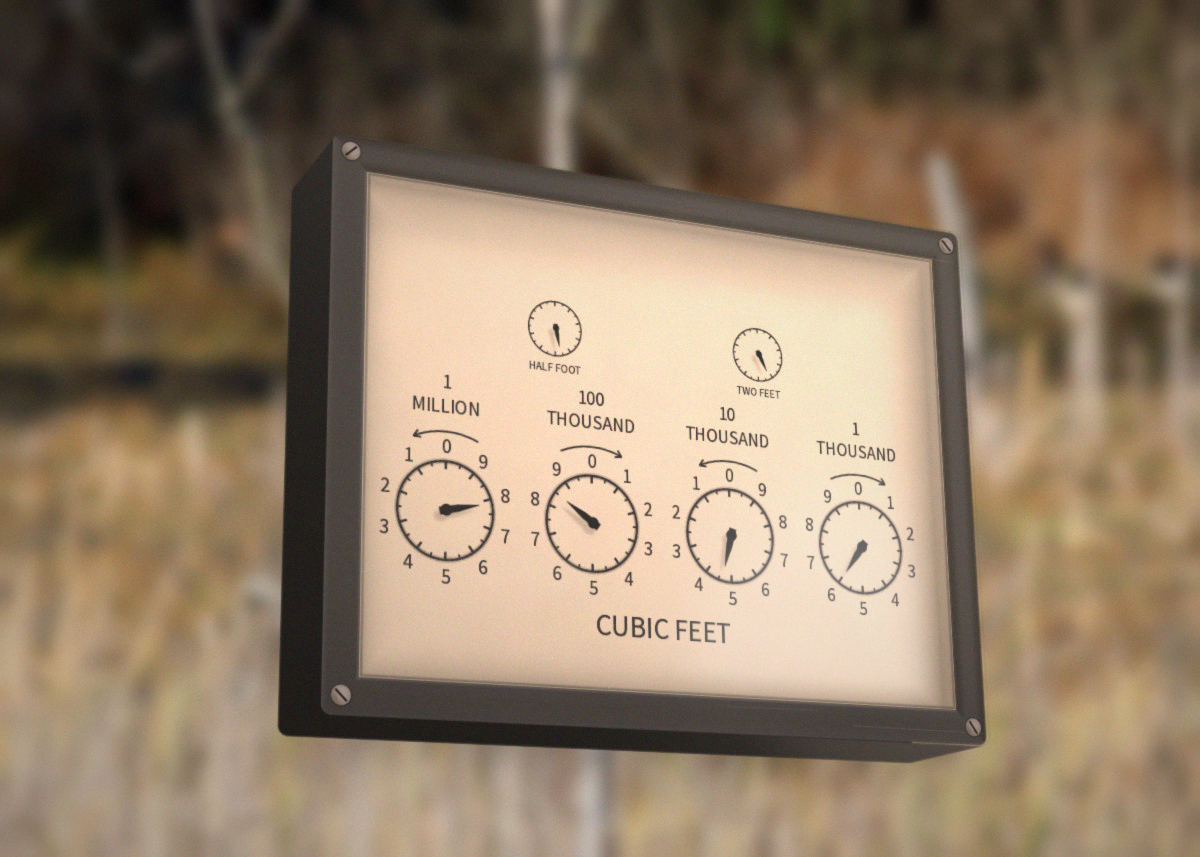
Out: {"value": 784600, "unit": "ft³"}
